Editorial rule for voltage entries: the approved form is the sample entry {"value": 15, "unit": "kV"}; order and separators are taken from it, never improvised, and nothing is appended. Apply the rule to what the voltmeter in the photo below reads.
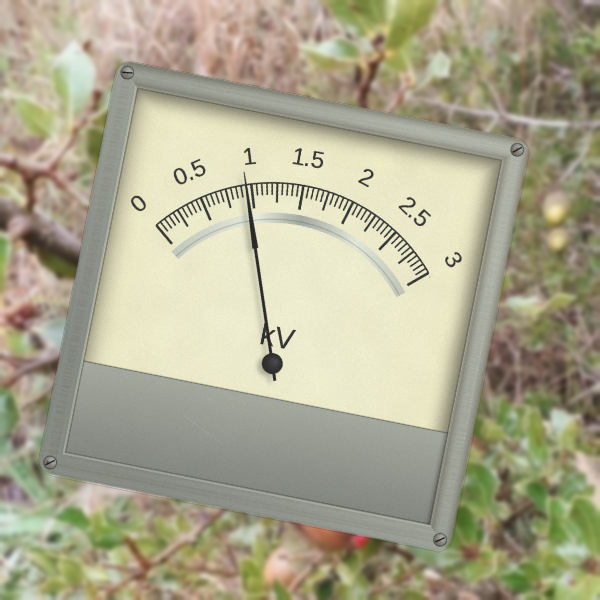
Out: {"value": 0.95, "unit": "kV"}
